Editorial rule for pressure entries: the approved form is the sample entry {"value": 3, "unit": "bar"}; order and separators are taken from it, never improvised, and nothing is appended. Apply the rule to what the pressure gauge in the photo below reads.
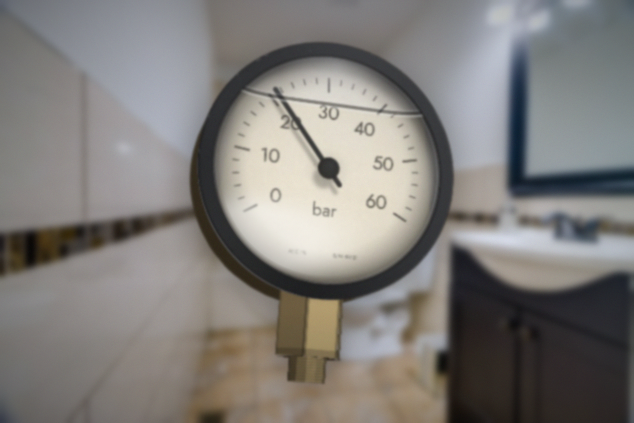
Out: {"value": 21, "unit": "bar"}
